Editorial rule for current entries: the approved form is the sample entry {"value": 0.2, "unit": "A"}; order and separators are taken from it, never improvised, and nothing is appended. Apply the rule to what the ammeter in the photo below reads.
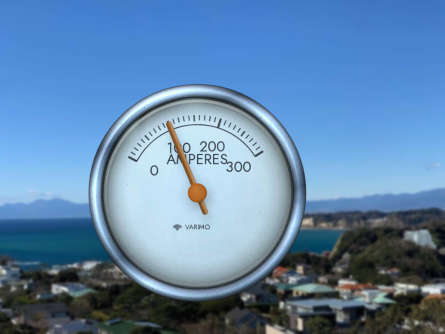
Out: {"value": 100, "unit": "A"}
